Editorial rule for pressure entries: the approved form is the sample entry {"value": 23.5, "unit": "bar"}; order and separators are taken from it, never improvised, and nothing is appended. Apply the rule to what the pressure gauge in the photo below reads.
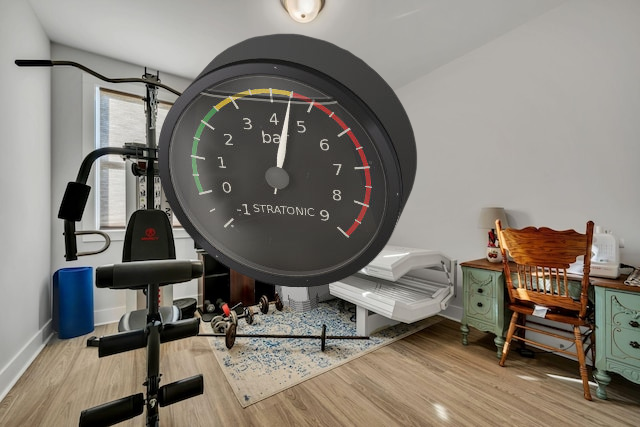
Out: {"value": 4.5, "unit": "bar"}
